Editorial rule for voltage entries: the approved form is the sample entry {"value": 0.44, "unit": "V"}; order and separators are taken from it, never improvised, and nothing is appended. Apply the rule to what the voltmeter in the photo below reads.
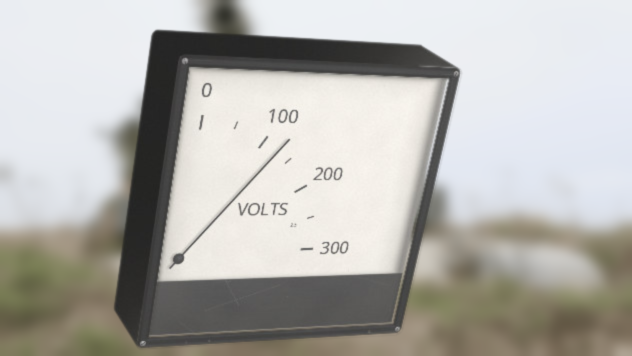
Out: {"value": 125, "unit": "V"}
